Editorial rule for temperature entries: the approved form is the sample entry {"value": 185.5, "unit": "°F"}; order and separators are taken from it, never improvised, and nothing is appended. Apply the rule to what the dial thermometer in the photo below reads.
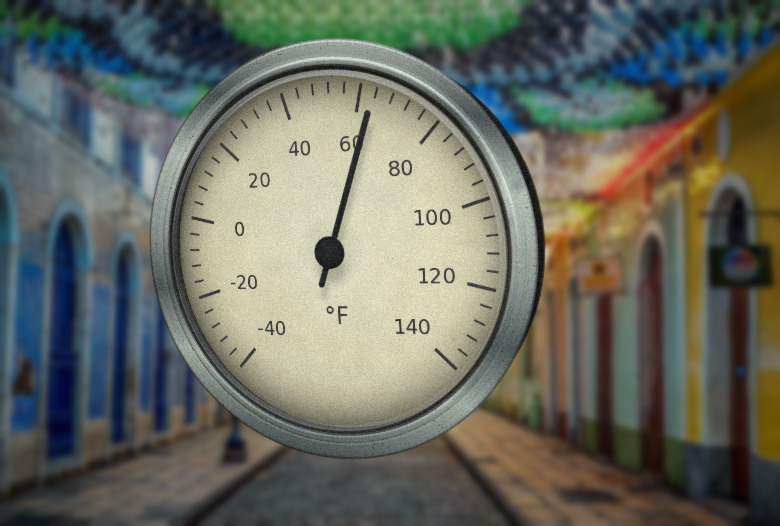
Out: {"value": 64, "unit": "°F"}
